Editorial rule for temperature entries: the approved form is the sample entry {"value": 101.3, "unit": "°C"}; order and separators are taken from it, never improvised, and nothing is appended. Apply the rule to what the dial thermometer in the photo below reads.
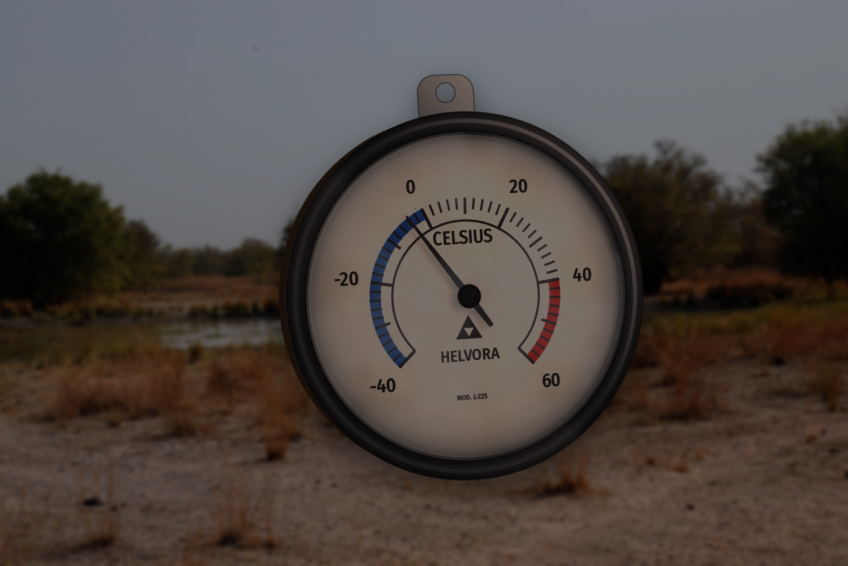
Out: {"value": -4, "unit": "°C"}
